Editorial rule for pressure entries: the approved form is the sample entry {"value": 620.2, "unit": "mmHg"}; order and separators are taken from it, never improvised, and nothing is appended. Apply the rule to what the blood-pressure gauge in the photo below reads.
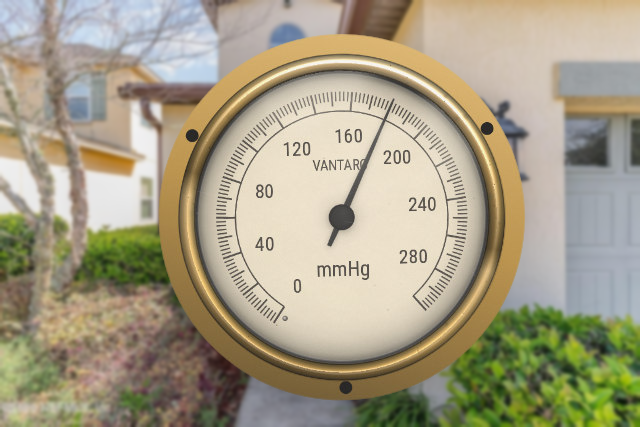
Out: {"value": 180, "unit": "mmHg"}
